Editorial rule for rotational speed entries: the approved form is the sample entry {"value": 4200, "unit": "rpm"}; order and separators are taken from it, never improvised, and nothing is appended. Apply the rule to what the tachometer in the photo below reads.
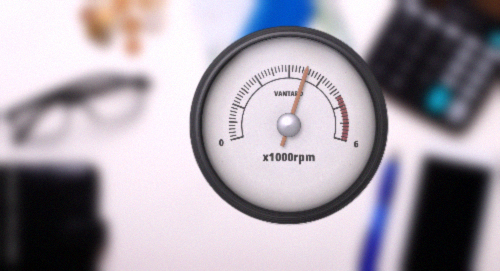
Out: {"value": 3500, "unit": "rpm"}
